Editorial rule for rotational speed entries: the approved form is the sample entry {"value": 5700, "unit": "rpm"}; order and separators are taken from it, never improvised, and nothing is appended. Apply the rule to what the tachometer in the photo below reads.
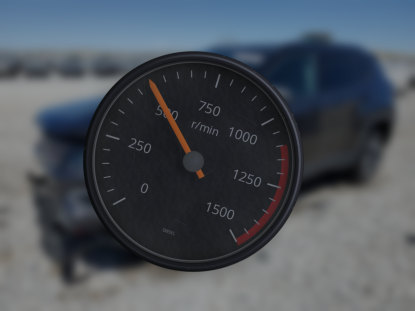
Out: {"value": 500, "unit": "rpm"}
